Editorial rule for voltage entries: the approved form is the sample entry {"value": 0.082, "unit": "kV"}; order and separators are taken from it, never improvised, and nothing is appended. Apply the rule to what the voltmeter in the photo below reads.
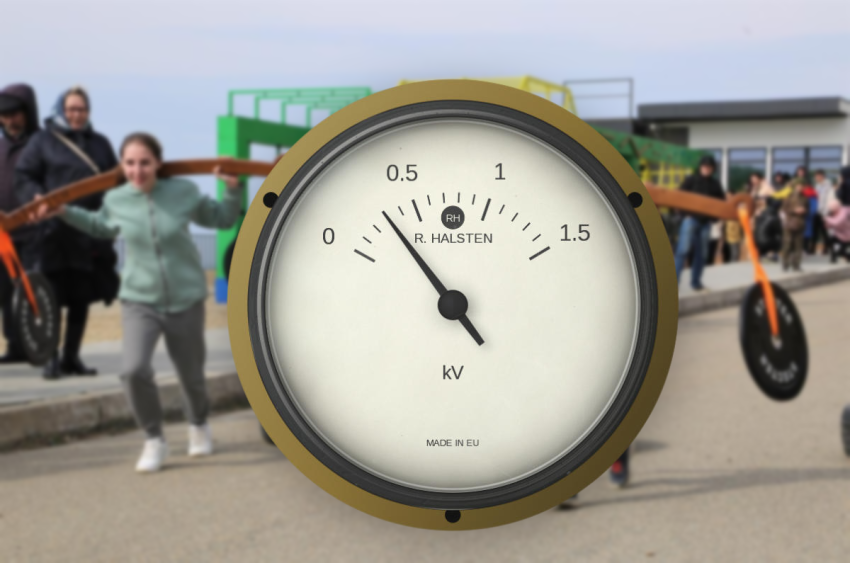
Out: {"value": 0.3, "unit": "kV"}
